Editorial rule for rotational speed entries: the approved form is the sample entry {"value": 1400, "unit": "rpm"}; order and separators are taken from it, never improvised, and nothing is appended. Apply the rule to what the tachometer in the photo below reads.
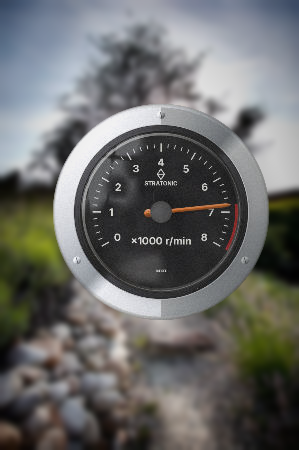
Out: {"value": 6800, "unit": "rpm"}
